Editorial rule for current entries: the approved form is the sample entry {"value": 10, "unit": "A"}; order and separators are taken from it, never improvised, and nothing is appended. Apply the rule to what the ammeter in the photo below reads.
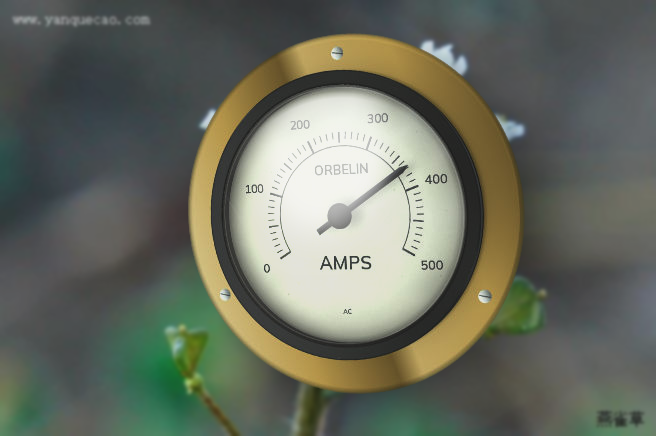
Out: {"value": 370, "unit": "A"}
